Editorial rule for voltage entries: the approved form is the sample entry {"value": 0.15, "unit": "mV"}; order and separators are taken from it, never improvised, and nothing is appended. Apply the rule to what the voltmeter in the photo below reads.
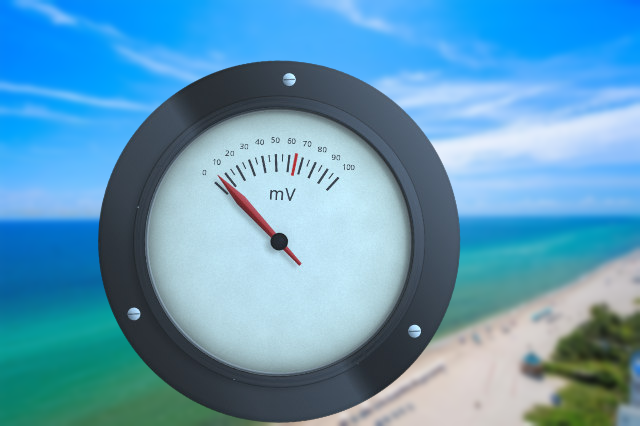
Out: {"value": 5, "unit": "mV"}
